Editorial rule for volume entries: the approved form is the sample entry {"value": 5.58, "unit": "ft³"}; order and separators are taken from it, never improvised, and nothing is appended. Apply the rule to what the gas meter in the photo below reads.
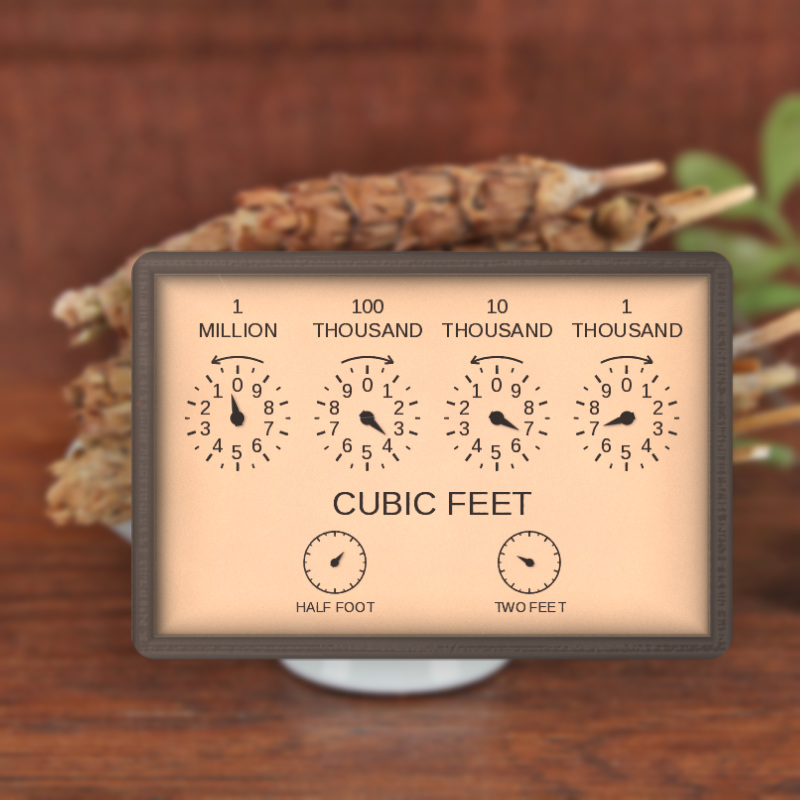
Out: {"value": 36700, "unit": "ft³"}
